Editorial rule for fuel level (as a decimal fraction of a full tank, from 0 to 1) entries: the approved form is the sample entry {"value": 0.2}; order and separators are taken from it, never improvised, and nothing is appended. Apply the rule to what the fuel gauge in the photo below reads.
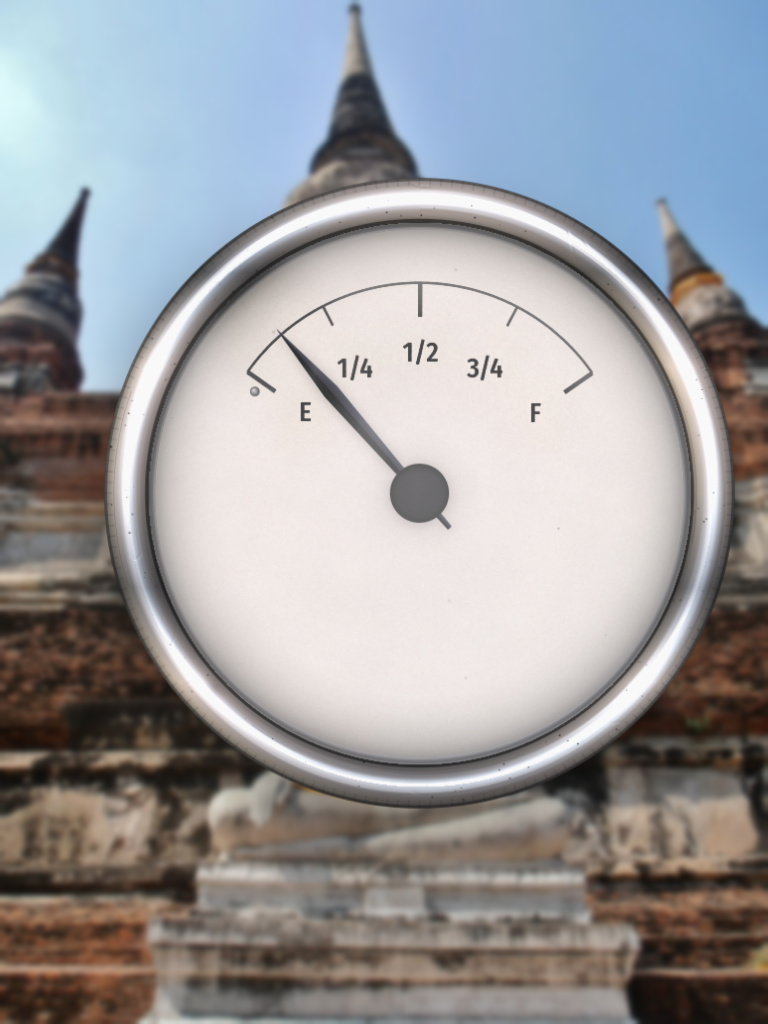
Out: {"value": 0.125}
